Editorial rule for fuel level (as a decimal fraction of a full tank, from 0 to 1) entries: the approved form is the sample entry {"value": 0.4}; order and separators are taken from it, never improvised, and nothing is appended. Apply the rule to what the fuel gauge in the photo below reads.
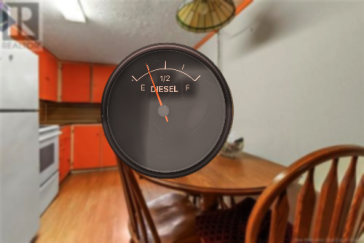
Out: {"value": 0.25}
